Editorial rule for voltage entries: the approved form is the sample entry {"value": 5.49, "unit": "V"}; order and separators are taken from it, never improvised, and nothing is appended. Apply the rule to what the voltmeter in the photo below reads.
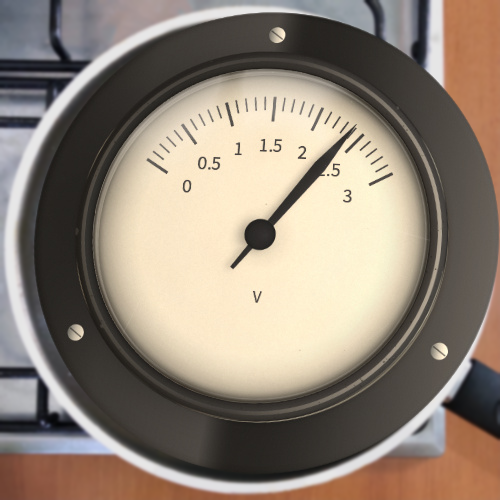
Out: {"value": 2.4, "unit": "V"}
